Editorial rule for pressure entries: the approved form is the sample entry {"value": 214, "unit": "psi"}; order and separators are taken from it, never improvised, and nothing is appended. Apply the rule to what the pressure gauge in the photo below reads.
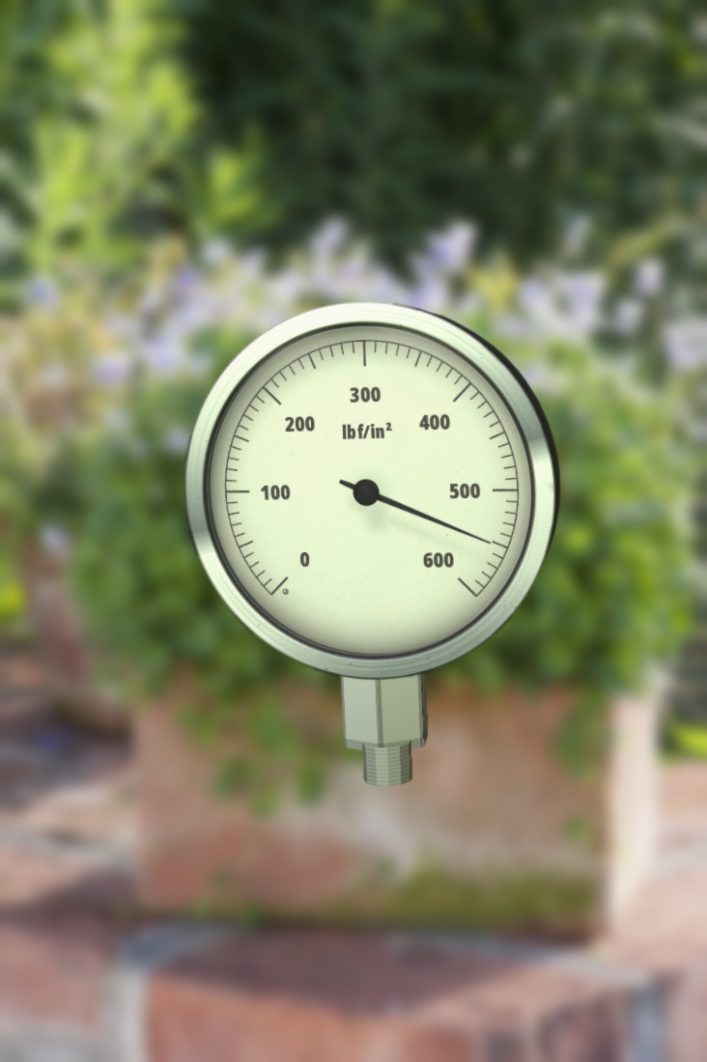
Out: {"value": 550, "unit": "psi"}
